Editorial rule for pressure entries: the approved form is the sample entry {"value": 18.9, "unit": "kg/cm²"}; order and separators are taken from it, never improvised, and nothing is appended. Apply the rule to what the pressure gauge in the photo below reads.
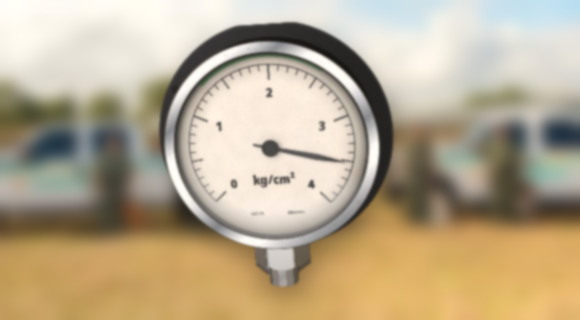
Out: {"value": 3.5, "unit": "kg/cm²"}
